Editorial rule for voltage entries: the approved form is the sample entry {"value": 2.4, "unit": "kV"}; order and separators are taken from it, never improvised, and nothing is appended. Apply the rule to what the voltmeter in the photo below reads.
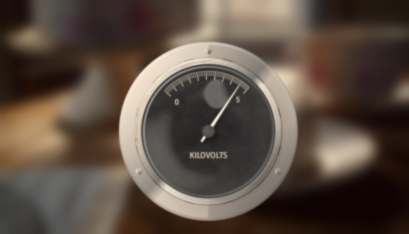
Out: {"value": 4.5, "unit": "kV"}
